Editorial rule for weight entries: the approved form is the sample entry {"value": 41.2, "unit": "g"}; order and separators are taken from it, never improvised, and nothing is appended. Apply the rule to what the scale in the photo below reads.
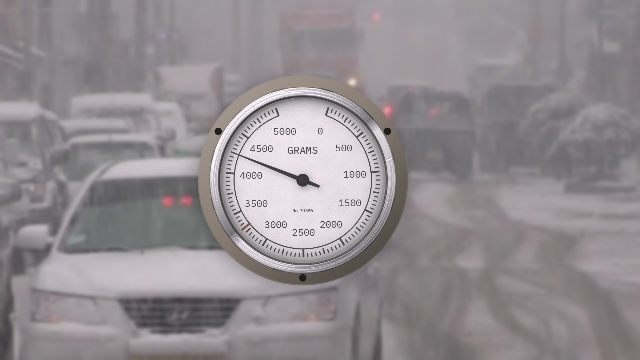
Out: {"value": 4250, "unit": "g"}
